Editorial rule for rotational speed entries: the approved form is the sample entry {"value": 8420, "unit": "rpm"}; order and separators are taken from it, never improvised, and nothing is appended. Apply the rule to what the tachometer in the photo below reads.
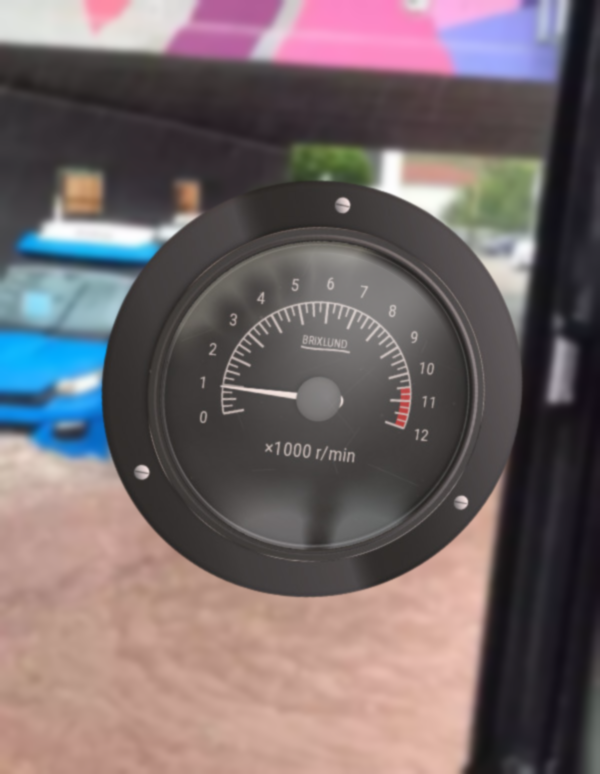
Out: {"value": 1000, "unit": "rpm"}
